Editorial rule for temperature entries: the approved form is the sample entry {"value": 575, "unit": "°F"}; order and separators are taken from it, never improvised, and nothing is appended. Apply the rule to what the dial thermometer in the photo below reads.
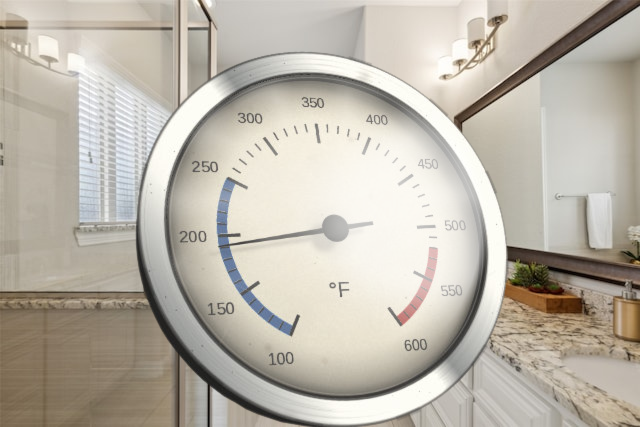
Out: {"value": 190, "unit": "°F"}
